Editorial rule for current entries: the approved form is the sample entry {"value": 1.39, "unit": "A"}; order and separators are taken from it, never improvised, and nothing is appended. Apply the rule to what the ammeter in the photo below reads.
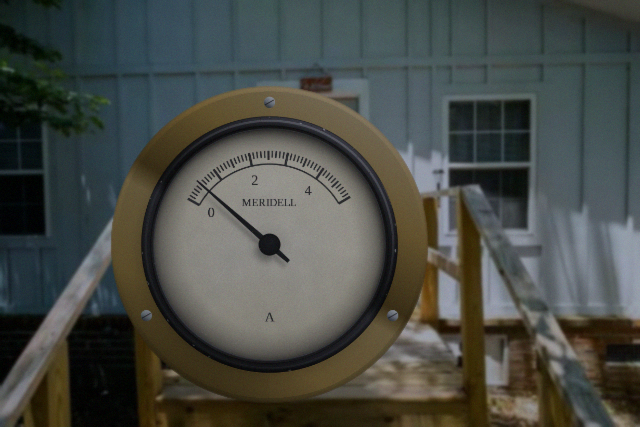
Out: {"value": 0.5, "unit": "A"}
